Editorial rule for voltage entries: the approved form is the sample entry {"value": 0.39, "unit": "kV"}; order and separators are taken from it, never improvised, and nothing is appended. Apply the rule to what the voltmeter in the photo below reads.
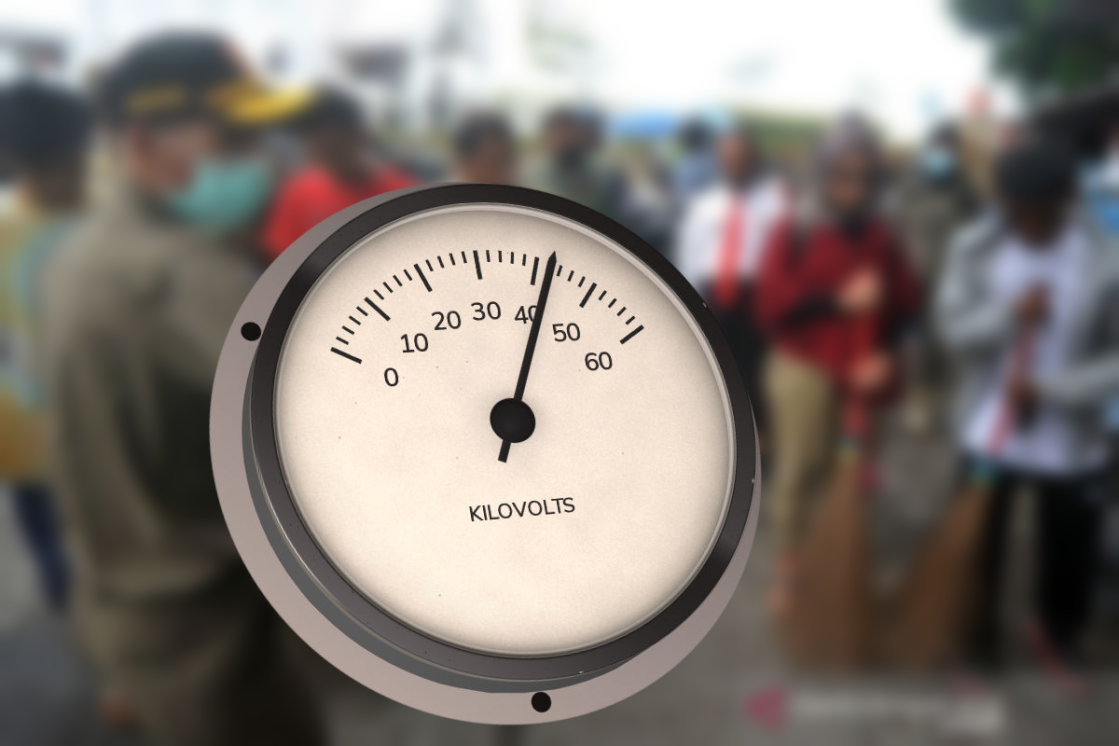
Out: {"value": 42, "unit": "kV"}
